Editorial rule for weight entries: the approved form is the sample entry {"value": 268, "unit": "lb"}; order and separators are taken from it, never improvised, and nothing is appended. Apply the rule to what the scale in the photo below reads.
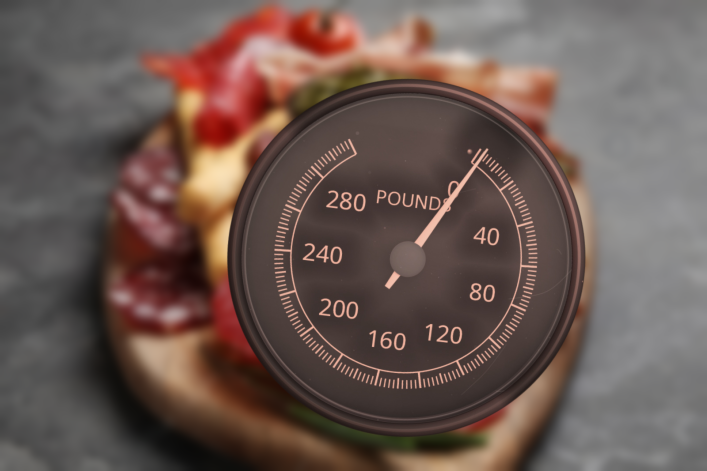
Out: {"value": 2, "unit": "lb"}
